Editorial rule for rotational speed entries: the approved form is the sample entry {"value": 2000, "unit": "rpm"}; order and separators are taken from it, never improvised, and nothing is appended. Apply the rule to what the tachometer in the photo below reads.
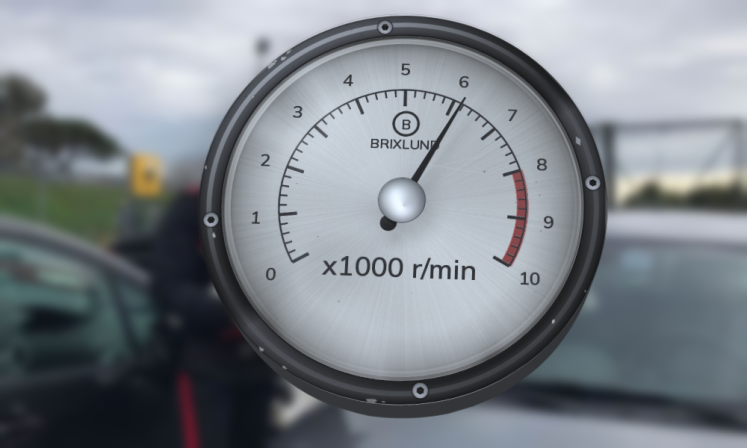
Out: {"value": 6200, "unit": "rpm"}
